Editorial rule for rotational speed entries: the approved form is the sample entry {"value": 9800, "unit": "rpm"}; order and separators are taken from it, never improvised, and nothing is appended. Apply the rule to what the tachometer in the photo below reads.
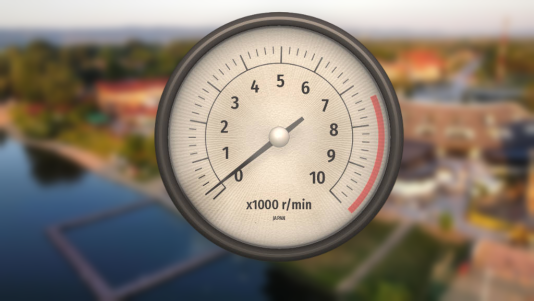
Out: {"value": 200, "unit": "rpm"}
